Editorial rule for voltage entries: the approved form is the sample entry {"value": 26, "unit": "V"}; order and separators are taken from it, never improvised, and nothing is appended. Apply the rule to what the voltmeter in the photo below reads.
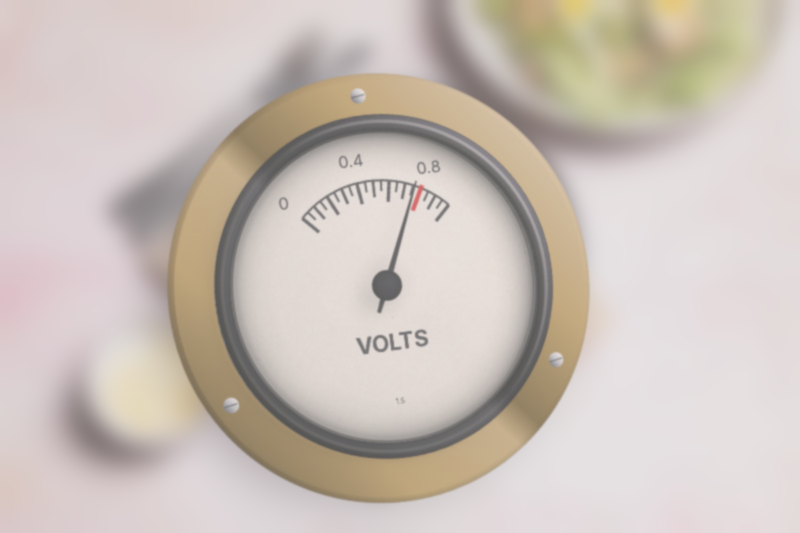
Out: {"value": 0.75, "unit": "V"}
